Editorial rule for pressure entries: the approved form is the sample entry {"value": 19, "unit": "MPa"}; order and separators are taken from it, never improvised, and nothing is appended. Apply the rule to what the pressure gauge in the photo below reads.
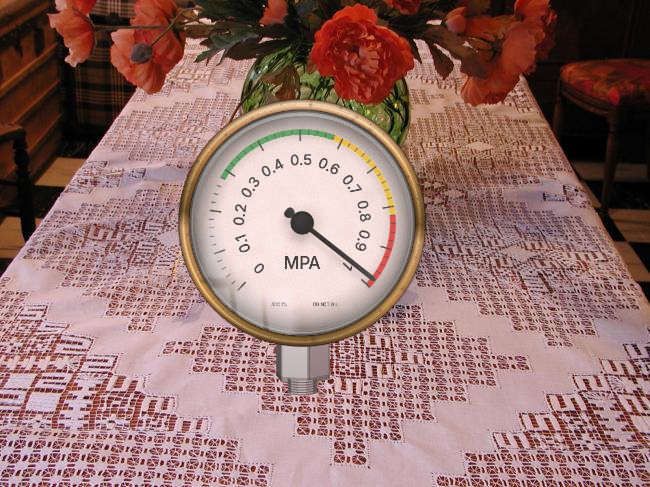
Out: {"value": 0.98, "unit": "MPa"}
